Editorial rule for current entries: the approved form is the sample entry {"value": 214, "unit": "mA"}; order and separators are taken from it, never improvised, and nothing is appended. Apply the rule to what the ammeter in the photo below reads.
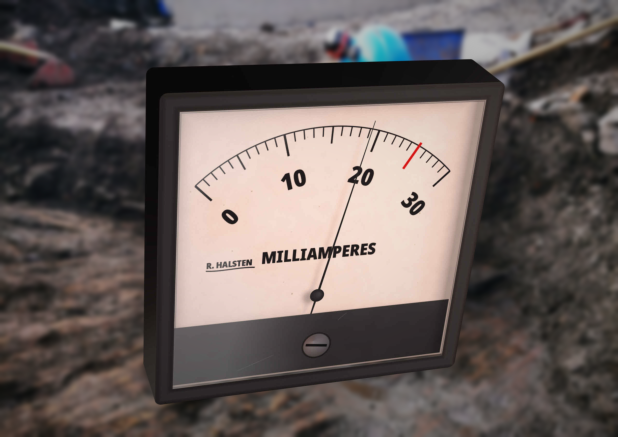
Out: {"value": 19, "unit": "mA"}
